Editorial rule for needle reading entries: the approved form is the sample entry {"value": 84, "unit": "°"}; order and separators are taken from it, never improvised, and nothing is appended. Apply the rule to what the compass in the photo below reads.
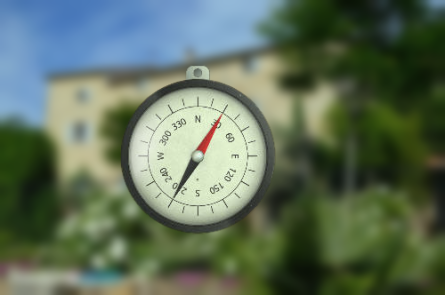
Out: {"value": 30, "unit": "°"}
